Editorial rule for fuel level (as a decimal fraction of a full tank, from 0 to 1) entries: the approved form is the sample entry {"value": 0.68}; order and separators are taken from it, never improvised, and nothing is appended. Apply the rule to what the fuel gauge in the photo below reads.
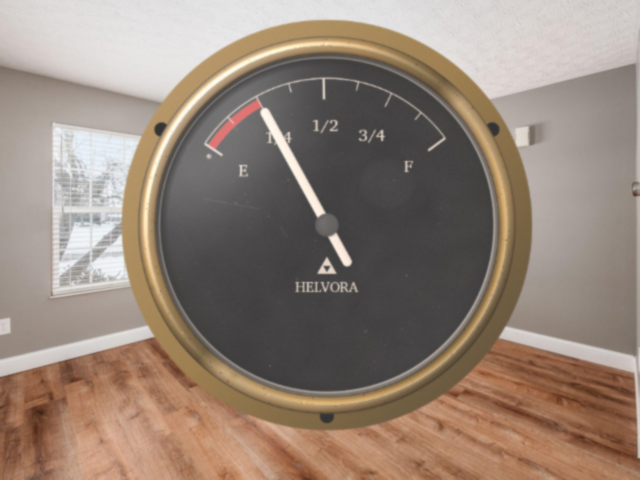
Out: {"value": 0.25}
